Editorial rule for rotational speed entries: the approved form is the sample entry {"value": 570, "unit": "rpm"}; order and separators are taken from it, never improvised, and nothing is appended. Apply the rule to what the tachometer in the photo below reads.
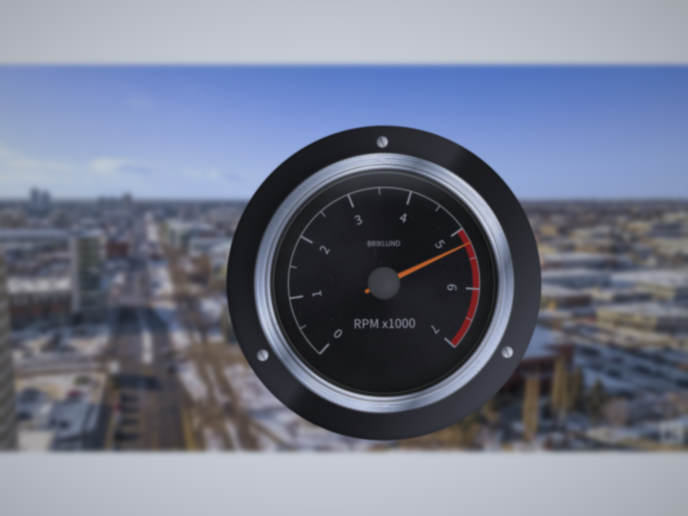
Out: {"value": 5250, "unit": "rpm"}
